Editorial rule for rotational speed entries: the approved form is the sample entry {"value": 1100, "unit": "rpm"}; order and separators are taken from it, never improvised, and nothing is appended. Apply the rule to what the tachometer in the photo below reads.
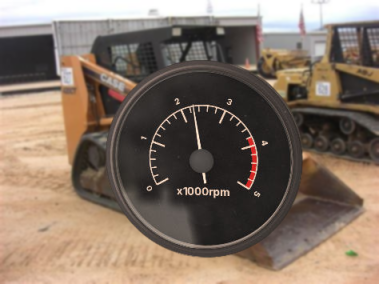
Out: {"value": 2300, "unit": "rpm"}
